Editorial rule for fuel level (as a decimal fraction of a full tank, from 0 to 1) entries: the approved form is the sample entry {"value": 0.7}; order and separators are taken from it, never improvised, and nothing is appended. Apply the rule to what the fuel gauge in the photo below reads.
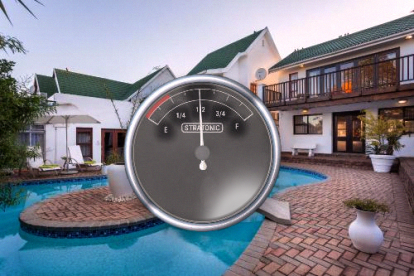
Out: {"value": 0.5}
